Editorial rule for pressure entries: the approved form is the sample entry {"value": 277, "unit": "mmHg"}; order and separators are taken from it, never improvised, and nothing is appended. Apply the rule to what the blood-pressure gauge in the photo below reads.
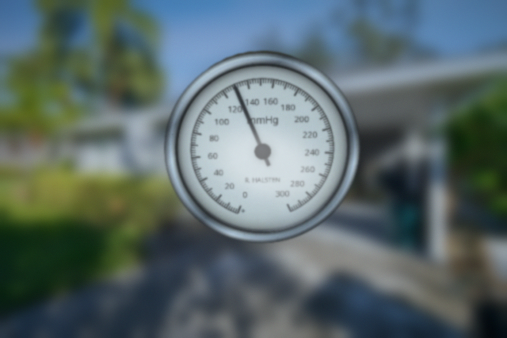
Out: {"value": 130, "unit": "mmHg"}
